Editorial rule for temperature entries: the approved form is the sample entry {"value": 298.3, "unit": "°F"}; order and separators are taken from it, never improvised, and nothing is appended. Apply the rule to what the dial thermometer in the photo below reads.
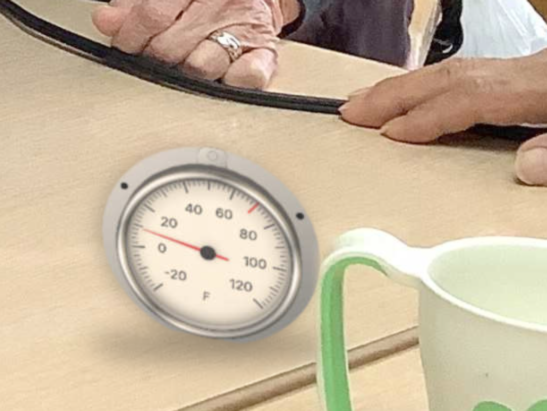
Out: {"value": 10, "unit": "°F"}
